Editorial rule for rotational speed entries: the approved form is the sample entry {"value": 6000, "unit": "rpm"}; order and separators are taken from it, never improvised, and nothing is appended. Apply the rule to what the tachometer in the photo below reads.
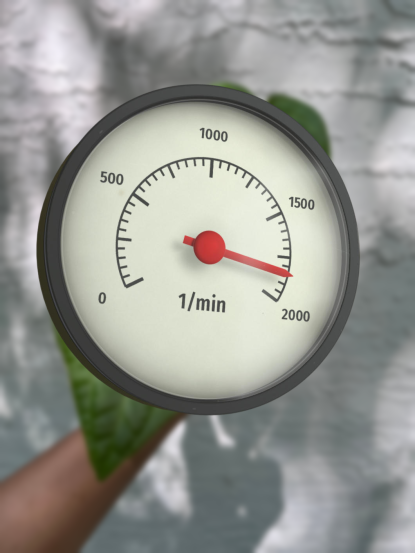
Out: {"value": 1850, "unit": "rpm"}
